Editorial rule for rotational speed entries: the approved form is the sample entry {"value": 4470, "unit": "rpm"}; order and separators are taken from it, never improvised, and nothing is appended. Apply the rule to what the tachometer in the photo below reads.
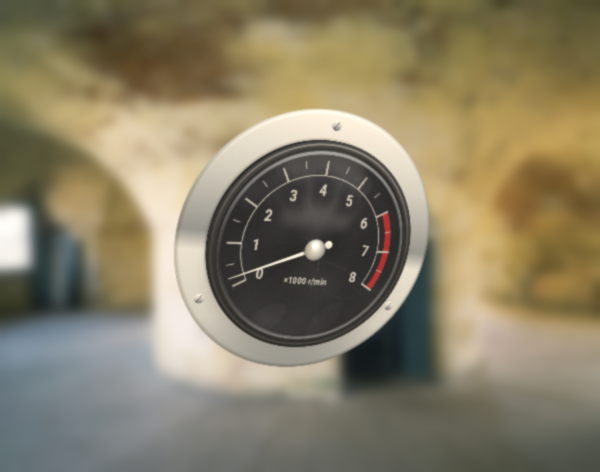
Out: {"value": 250, "unit": "rpm"}
